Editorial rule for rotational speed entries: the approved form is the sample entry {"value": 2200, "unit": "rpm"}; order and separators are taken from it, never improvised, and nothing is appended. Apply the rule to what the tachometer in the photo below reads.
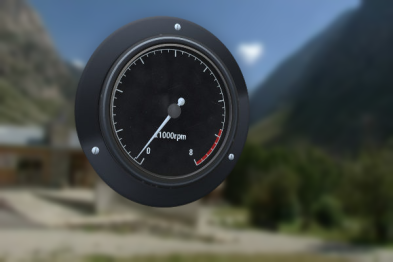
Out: {"value": 200, "unit": "rpm"}
